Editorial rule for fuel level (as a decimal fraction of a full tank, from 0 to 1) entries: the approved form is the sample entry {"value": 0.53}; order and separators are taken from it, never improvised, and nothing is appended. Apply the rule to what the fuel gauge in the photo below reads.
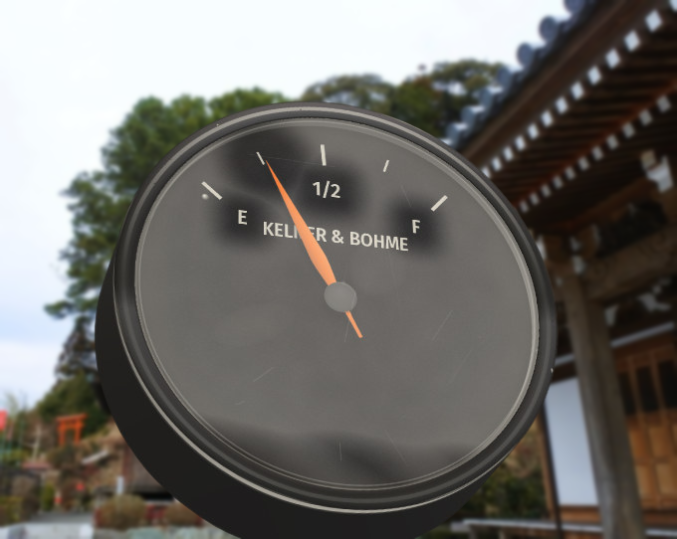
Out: {"value": 0.25}
